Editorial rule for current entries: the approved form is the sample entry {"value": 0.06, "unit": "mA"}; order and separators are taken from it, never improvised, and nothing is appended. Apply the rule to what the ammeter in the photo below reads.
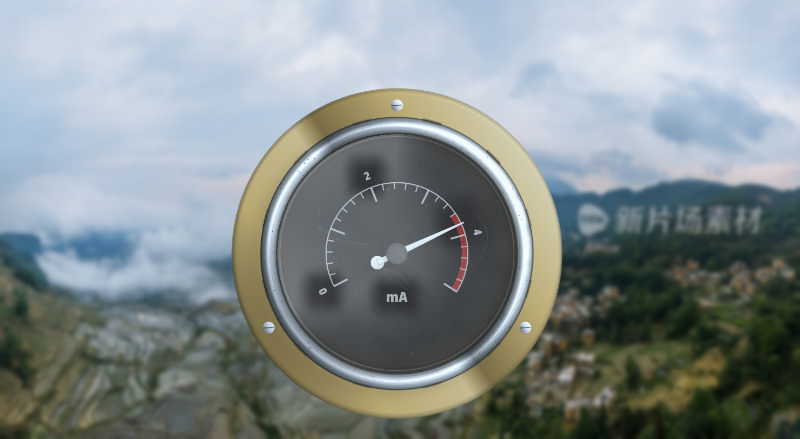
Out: {"value": 3.8, "unit": "mA"}
